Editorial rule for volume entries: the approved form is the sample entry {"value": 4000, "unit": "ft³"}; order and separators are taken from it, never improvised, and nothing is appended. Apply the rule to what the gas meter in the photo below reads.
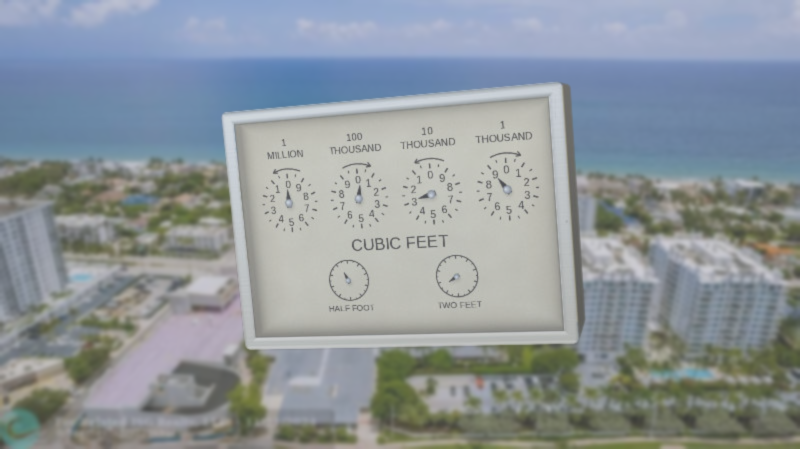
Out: {"value": 2900, "unit": "ft³"}
